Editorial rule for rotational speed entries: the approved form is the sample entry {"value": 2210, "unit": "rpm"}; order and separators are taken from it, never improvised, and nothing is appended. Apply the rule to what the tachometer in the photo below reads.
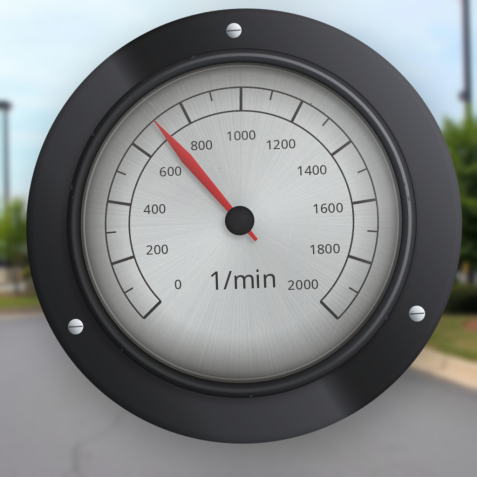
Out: {"value": 700, "unit": "rpm"}
